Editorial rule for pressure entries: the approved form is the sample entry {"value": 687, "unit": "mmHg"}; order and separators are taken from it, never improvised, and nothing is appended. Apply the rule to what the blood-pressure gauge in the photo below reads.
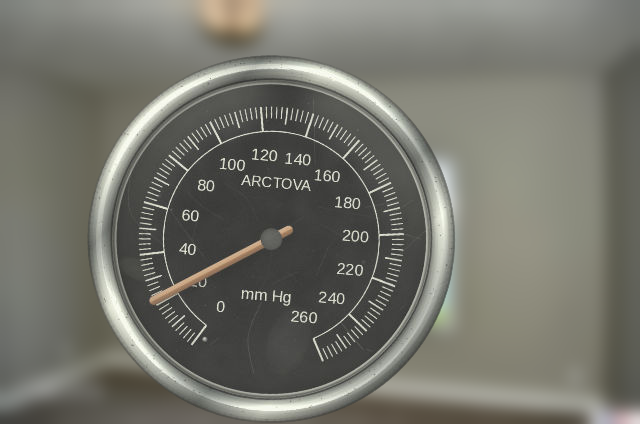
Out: {"value": 22, "unit": "mmHg"}
